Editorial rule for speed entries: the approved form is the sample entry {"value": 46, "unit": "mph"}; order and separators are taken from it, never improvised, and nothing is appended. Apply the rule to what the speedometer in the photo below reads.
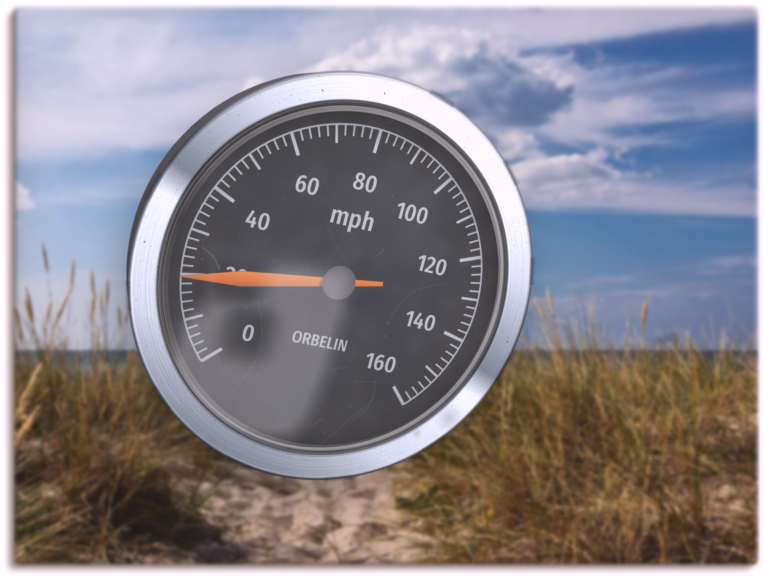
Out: {"value": 20, "unit": "mph"}
